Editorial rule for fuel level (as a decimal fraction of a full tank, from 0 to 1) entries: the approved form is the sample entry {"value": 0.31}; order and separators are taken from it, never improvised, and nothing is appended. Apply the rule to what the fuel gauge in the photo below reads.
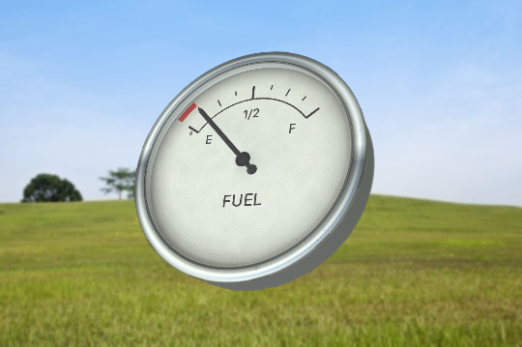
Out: {"value": 0.125}
